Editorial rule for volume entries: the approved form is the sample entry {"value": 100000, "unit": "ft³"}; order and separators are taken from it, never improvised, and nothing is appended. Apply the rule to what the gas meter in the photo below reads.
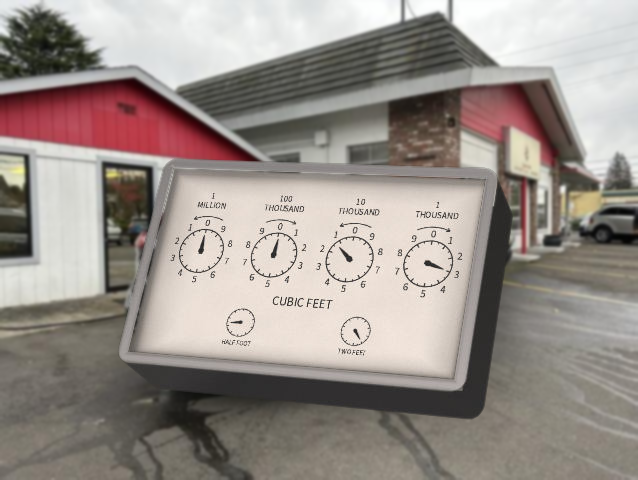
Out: {"value": 1300, "unit": "ft³"}
